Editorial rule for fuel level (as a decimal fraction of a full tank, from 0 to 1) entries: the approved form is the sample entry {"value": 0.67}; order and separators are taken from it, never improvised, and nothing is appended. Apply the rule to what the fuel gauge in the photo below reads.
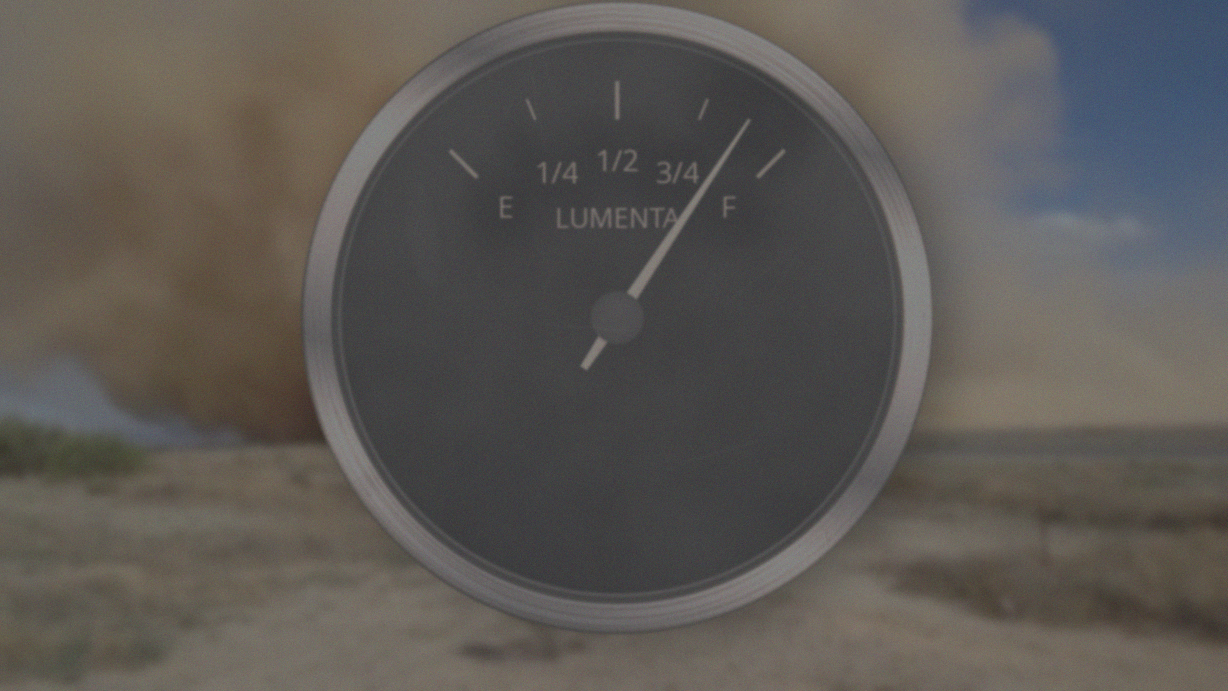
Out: {"value": 0.875}
